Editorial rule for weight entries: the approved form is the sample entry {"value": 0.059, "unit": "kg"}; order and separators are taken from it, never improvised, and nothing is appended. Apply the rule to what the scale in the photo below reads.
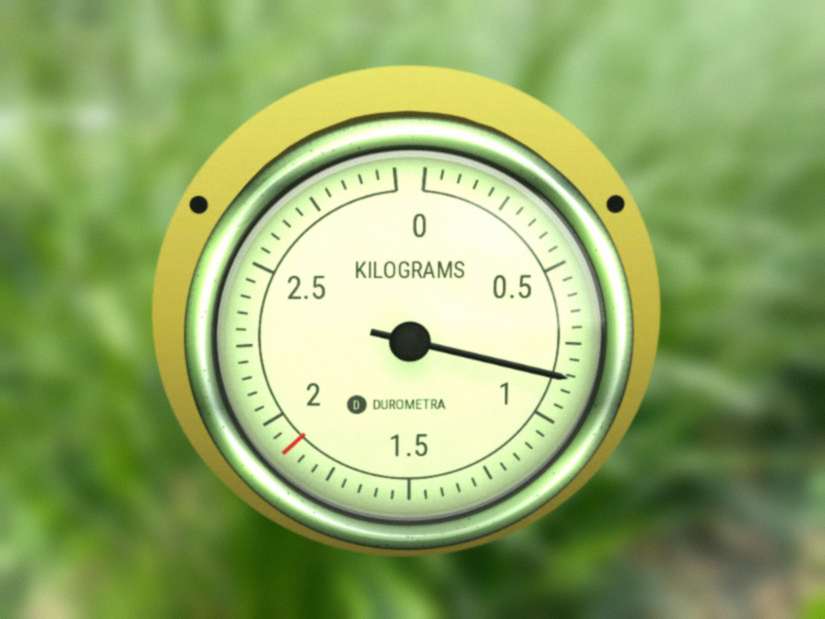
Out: {"value": 0.85, "unit": "kg"}
